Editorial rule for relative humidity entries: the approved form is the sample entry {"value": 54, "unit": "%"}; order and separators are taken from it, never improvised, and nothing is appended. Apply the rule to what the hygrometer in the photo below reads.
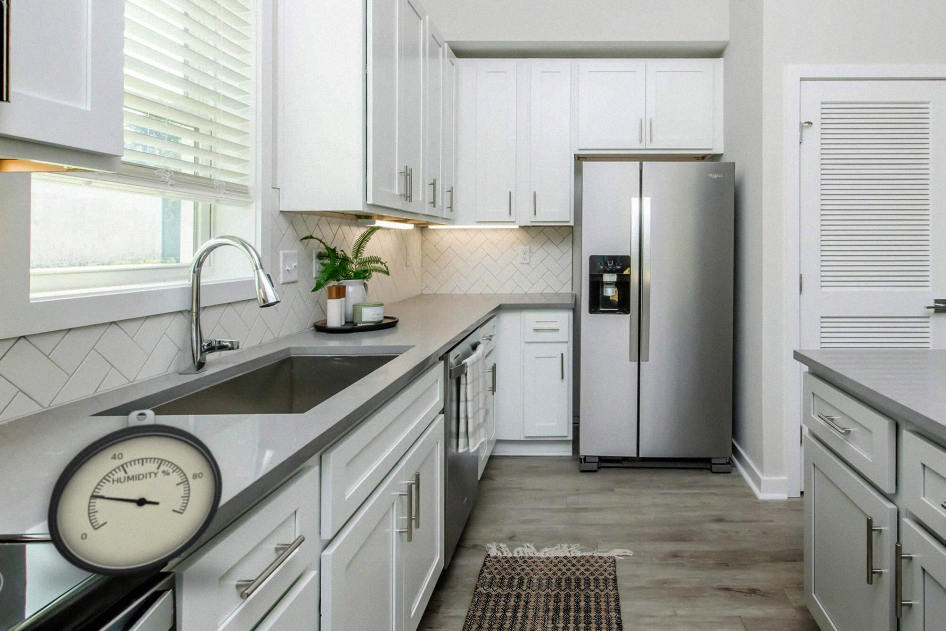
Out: {"value": 20, "unit": "%"}
